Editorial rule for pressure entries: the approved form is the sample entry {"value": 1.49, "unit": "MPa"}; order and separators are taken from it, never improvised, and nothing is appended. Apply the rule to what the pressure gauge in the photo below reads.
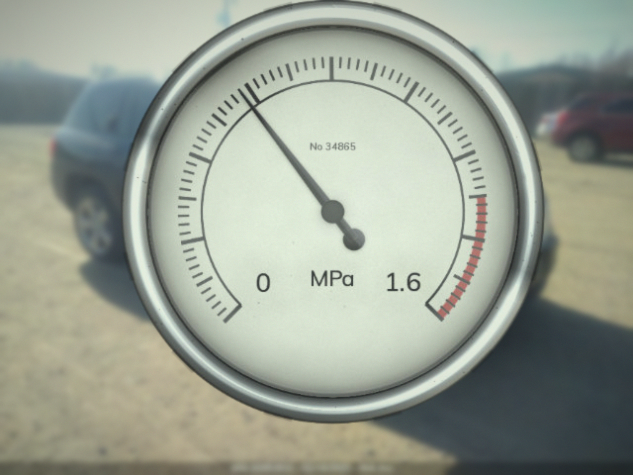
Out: {"value": 0.58, "unit": "MPa"}
